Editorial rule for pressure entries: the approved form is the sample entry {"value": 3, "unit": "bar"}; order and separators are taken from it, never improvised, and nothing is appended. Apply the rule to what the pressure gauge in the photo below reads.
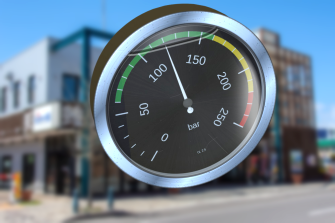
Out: {"value": 120, "unit": "bar"}
